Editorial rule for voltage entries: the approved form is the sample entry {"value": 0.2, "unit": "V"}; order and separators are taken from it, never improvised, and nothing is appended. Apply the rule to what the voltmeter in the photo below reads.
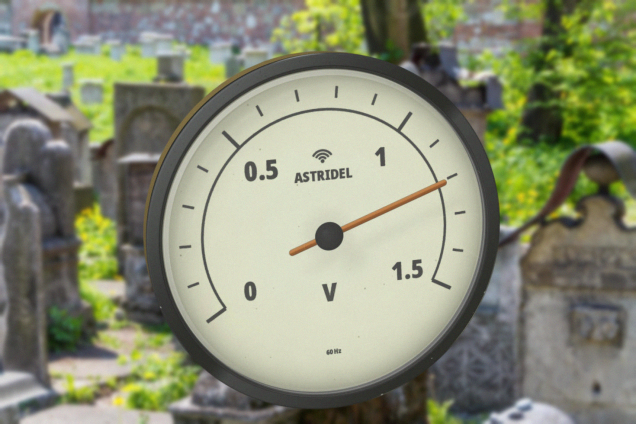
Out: {"value": 1.2, "unit": "V"}
